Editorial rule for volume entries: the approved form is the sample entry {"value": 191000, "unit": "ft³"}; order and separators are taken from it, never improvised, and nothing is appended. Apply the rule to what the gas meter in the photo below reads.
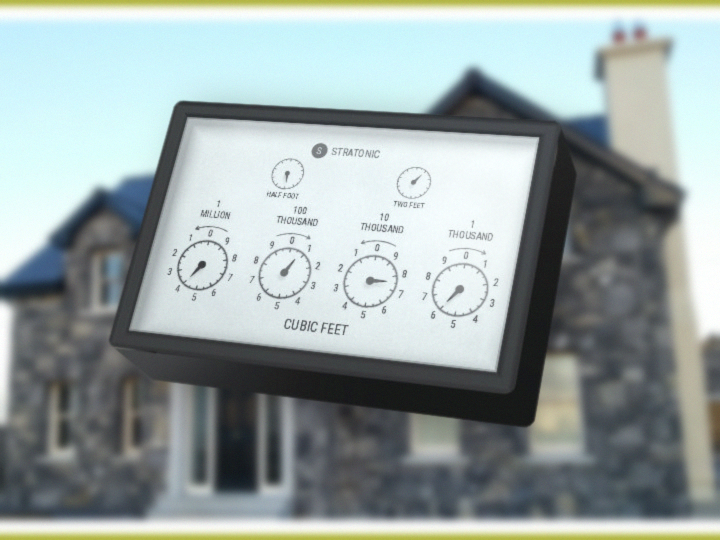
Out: {"value": 407600, "unit": "ft³"}
